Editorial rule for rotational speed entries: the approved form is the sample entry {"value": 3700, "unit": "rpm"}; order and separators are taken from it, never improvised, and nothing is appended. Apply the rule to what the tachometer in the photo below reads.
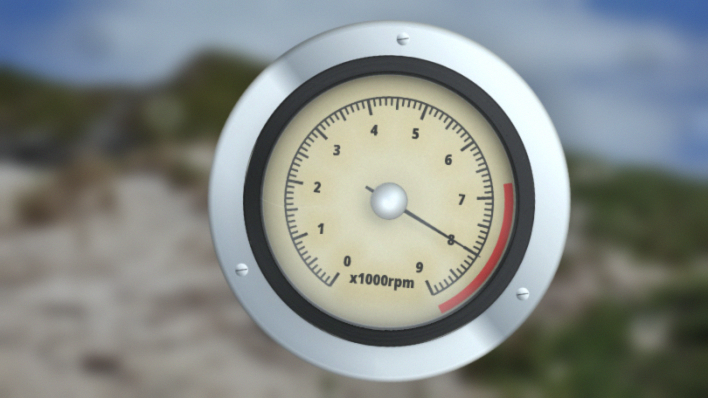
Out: {"value": 8000, "unit": "rpm"}
